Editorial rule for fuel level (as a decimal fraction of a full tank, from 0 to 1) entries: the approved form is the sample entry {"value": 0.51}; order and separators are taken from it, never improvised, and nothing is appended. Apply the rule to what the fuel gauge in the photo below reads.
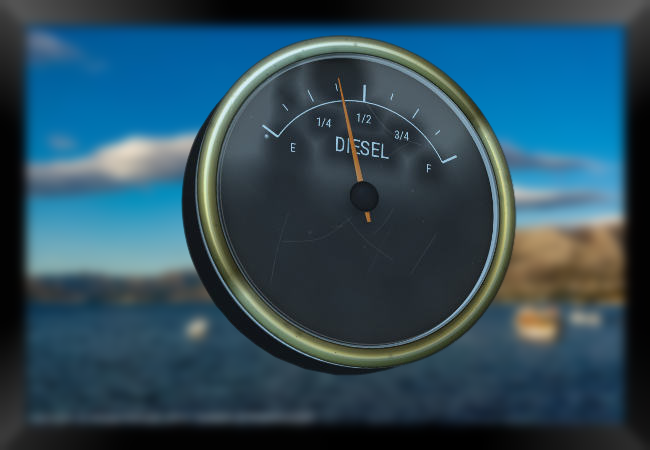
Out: {"value": 0.375}
